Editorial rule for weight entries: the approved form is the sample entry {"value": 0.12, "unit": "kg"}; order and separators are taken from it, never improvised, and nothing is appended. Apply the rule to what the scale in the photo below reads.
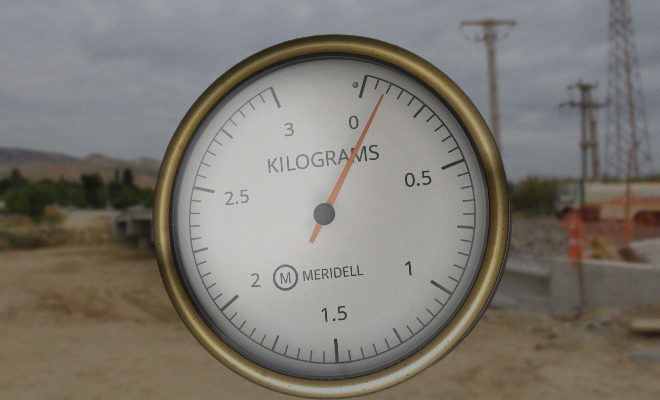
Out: {"value": 0.1, "unit": "kg"}
